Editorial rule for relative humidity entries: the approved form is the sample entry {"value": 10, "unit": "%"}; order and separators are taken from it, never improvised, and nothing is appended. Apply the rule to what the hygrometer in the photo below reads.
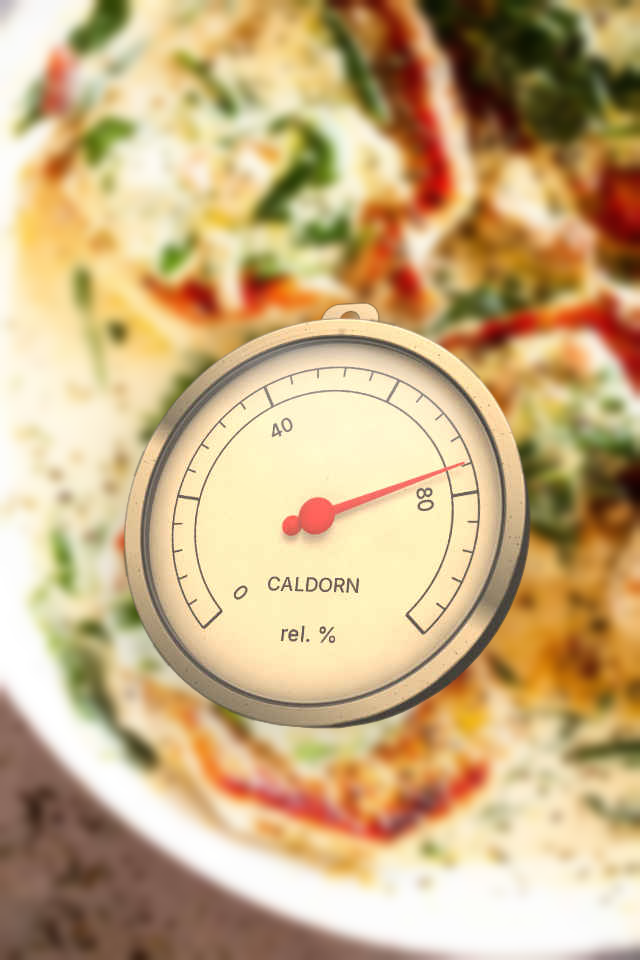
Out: {"value": 76, "unit": "%"}
